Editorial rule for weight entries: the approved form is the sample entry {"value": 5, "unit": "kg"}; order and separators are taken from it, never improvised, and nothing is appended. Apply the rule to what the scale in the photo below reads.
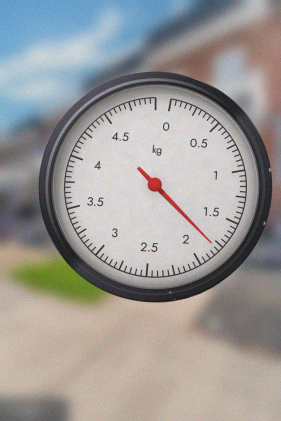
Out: {"value": 1.8, "unit": "kg"}
